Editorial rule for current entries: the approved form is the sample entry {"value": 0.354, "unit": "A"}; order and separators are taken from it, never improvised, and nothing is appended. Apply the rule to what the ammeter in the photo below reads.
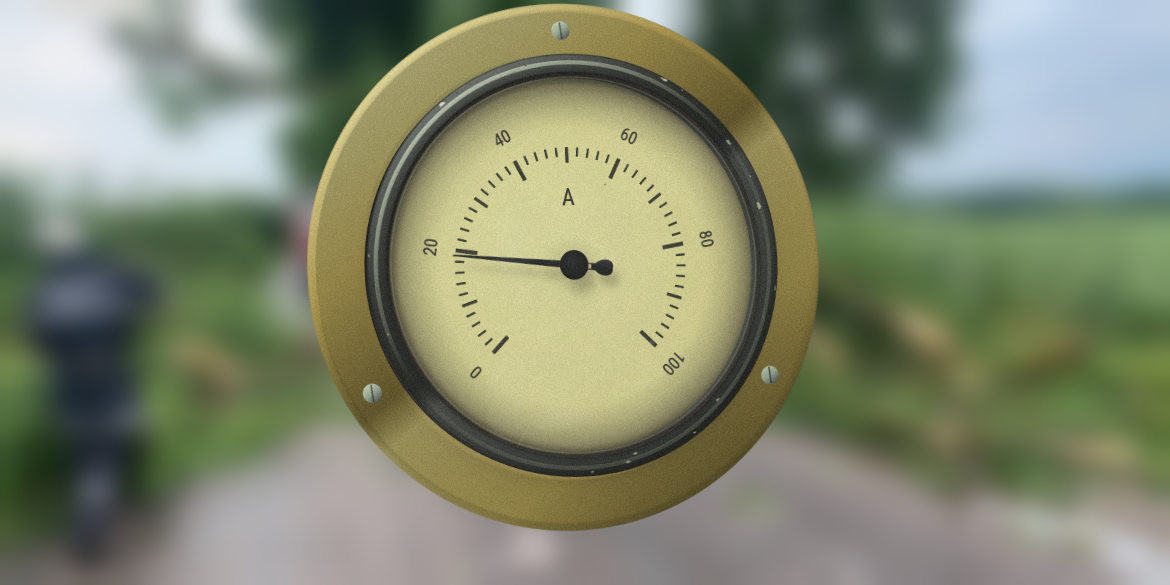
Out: {"value": 19, "unit": "A"}
